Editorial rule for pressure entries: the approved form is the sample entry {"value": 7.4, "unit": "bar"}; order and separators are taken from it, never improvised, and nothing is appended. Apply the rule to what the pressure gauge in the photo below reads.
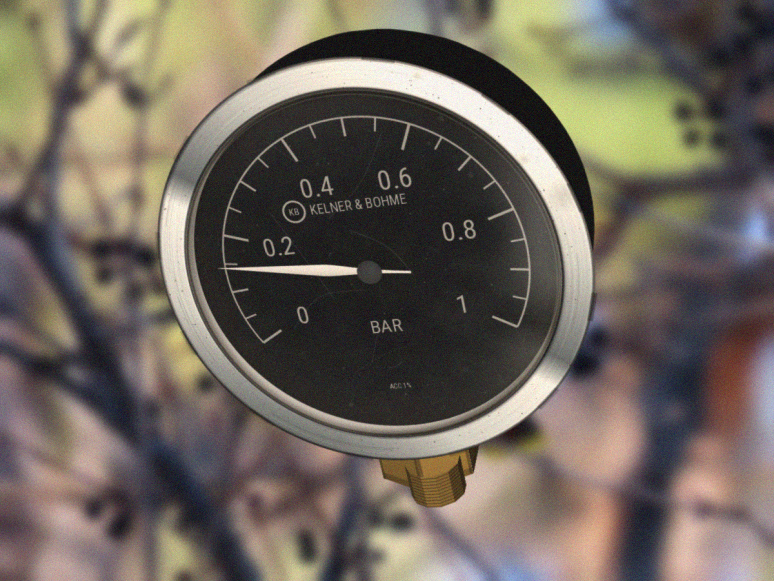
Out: {"value": 0.15, "unit": "bar"}
